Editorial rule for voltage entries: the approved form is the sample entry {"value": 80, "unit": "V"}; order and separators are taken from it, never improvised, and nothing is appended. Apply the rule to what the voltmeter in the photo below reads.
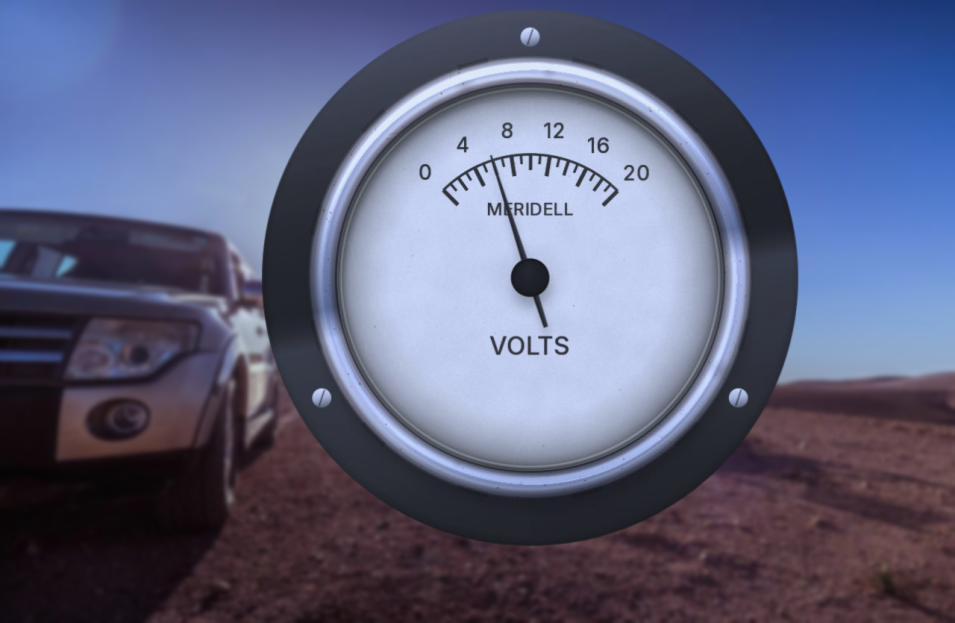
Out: {"value": 6, "unit": "V"}
